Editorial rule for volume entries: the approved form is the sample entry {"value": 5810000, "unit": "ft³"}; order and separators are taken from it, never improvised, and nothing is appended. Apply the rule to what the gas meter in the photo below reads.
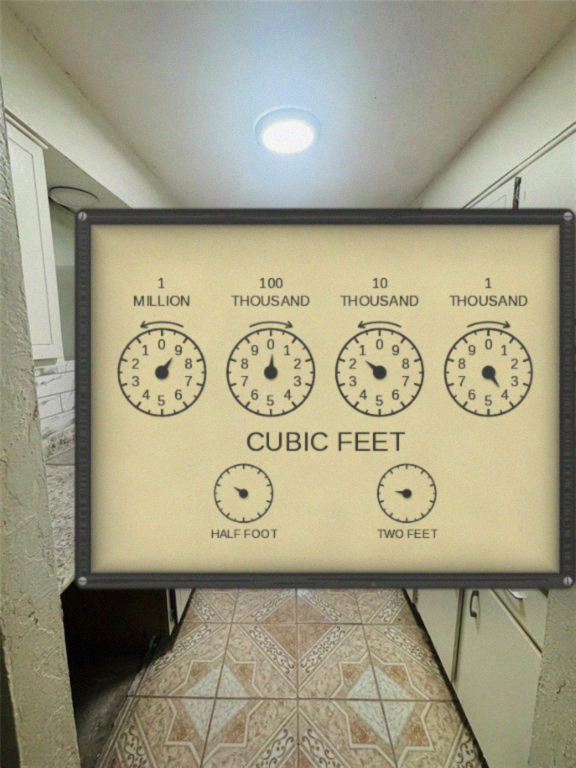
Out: {"value": 901400, "unit": "ft³"}
